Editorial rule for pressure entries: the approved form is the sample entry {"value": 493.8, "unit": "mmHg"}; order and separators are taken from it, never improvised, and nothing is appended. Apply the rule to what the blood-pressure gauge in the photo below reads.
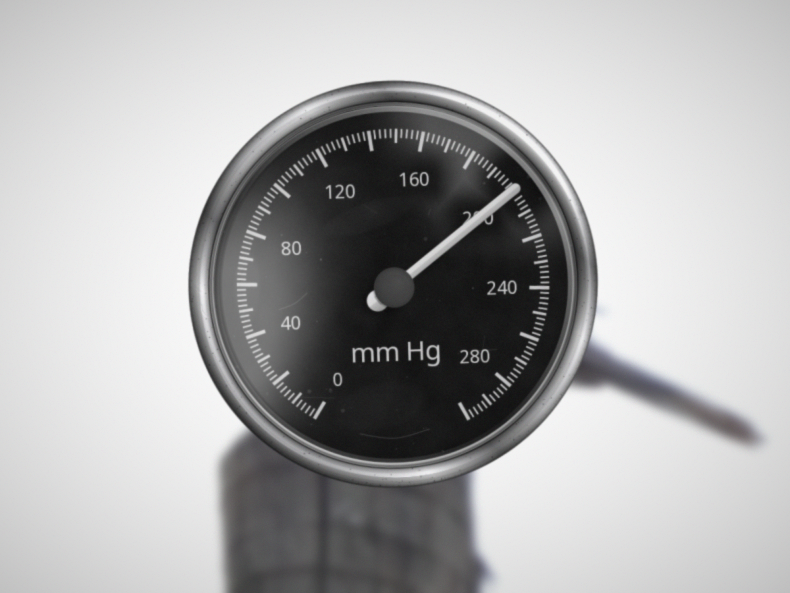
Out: {"value": 200, "unit": "mmHg"}
